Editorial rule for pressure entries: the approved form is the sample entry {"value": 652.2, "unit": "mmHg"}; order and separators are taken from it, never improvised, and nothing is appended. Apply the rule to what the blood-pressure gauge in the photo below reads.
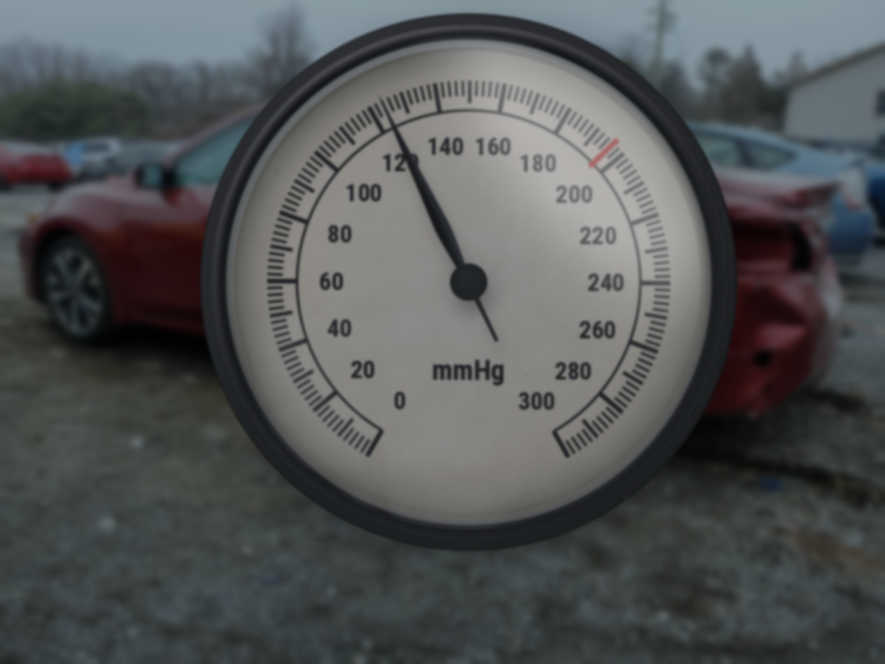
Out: {"value": 124, "unit": "mmHg"}
